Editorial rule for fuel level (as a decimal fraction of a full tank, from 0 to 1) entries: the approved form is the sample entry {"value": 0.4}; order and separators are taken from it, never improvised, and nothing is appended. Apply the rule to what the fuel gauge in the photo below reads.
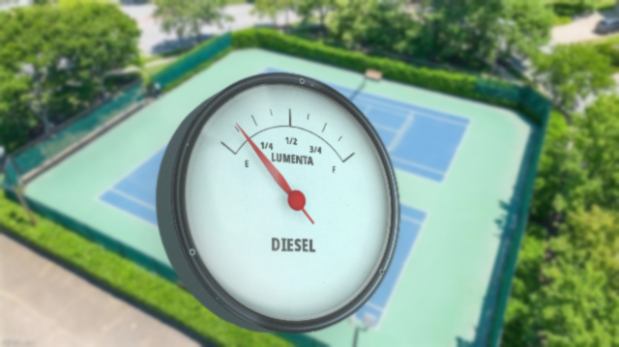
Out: {"value": 0.125}
